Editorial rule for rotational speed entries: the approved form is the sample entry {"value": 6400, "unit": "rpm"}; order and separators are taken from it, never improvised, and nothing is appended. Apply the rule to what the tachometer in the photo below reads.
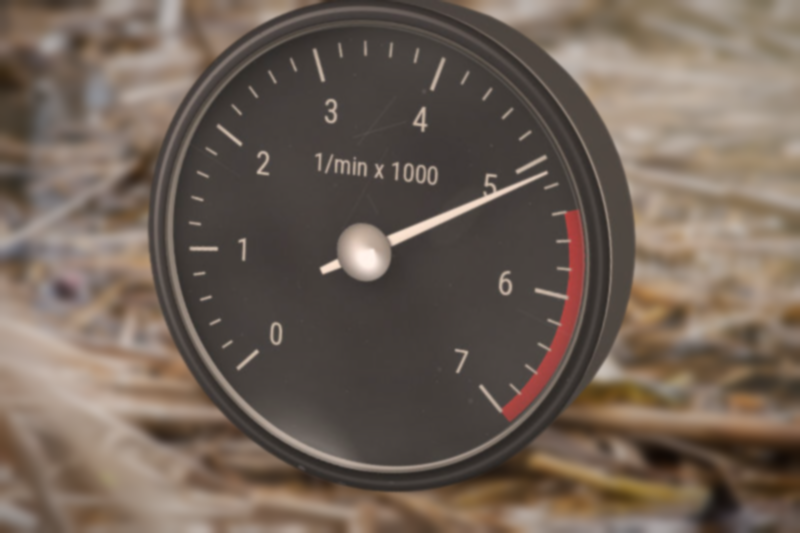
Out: {"value": 5100, "unit": "rpm"}
